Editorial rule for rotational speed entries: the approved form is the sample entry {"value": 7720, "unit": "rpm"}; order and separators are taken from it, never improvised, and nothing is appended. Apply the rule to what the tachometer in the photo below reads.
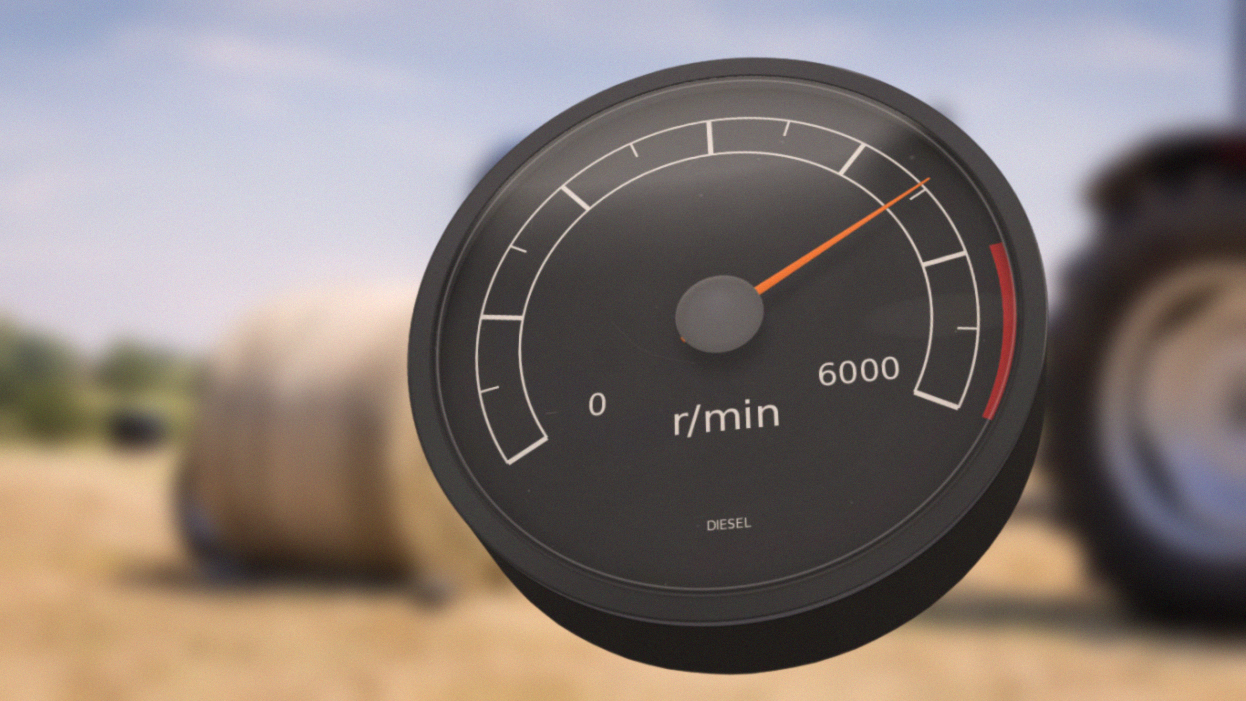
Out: {"value": 4500, "unit": "rpm"}
